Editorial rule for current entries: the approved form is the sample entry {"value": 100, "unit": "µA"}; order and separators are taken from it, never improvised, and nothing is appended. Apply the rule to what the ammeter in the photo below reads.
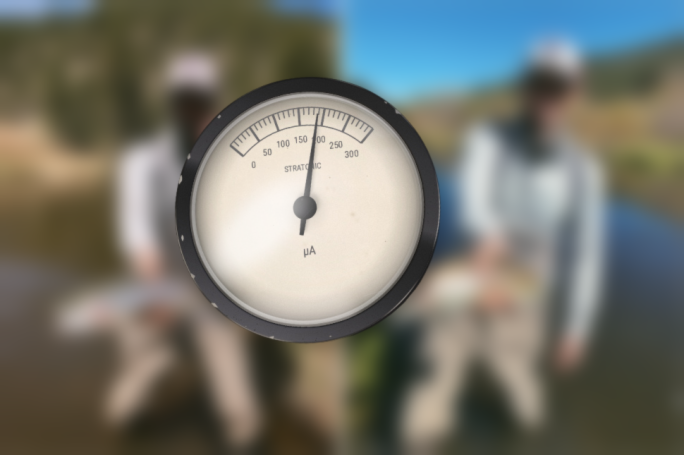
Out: {"value": 190, "unit": "µA"}
